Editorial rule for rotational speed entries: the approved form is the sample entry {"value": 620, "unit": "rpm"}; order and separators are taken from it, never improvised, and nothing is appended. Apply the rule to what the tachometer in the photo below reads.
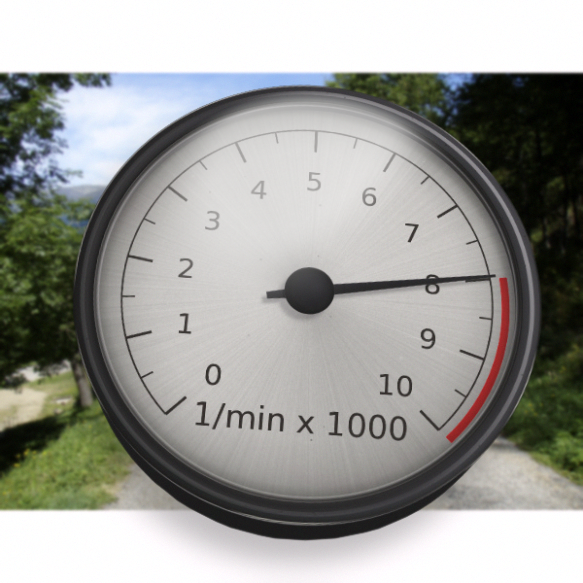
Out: {"value": 8000, "unit": "rpm"}
